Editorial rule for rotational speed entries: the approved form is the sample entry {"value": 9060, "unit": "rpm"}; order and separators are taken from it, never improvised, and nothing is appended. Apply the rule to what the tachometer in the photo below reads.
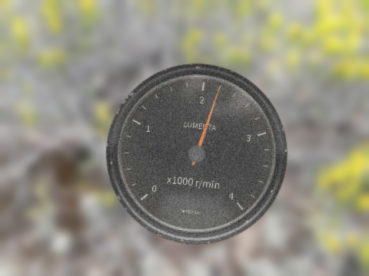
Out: {"value": 2200, "unit": "rpm"}
